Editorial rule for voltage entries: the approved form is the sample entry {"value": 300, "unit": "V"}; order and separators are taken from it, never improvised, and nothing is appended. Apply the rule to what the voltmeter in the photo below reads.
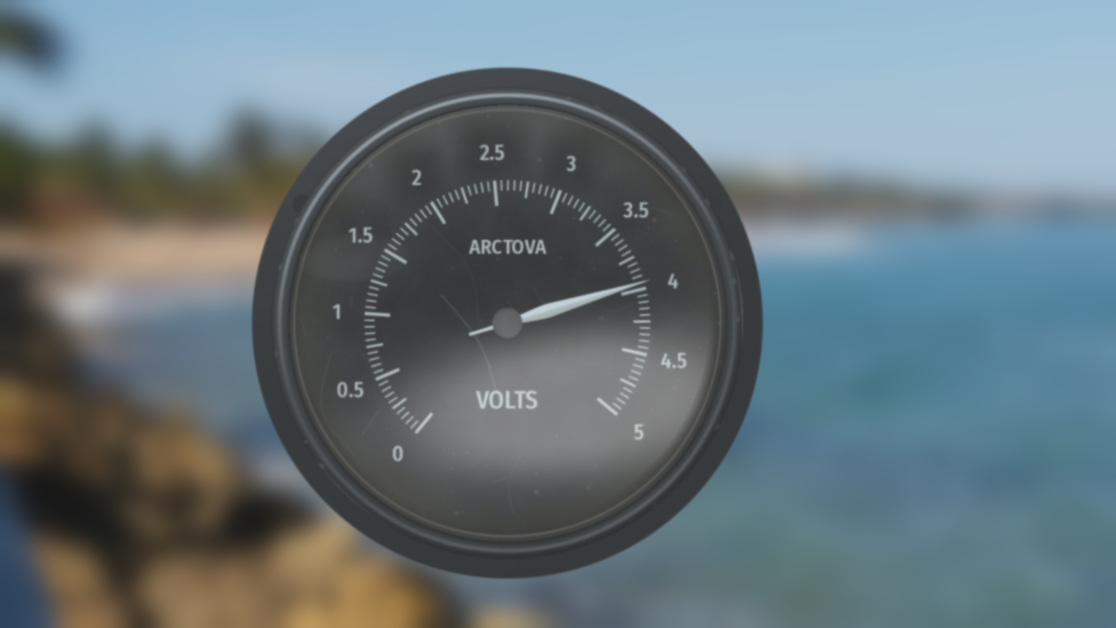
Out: {"value": 3.95, "unit": "V"}
